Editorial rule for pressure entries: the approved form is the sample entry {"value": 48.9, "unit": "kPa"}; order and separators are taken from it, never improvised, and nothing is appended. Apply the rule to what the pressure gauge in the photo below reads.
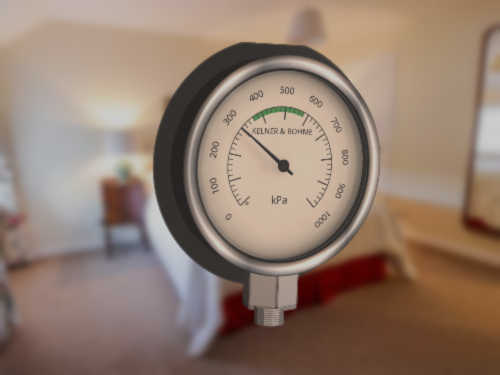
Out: {"value": 300, "unit": "kPa"}
